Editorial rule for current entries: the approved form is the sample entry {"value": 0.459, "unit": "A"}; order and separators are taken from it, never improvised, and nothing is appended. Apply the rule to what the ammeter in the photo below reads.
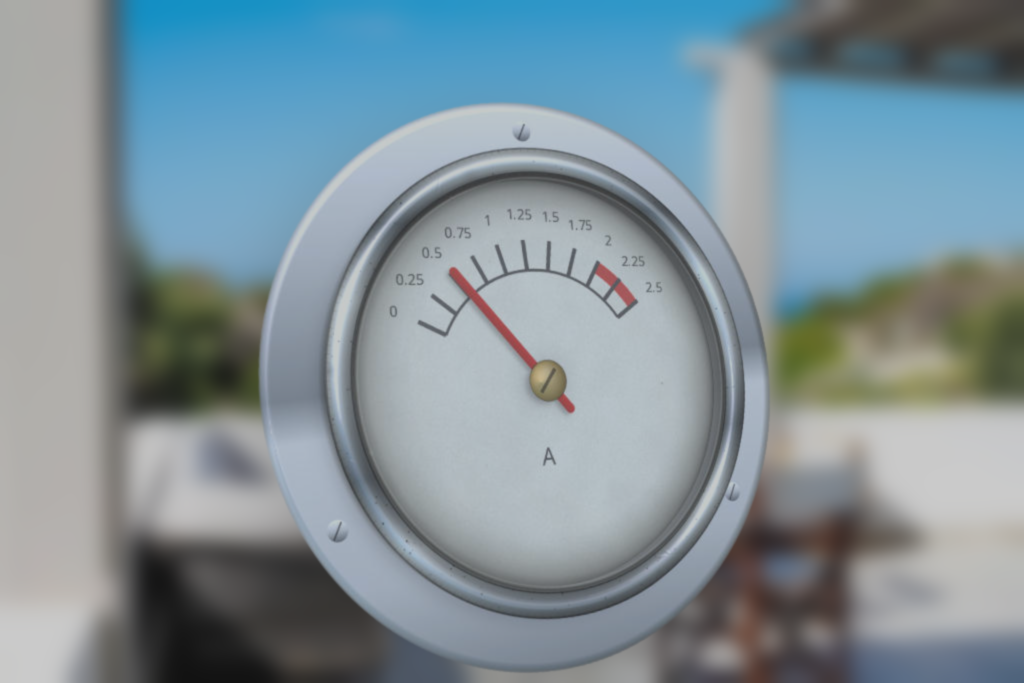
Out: {"value": 0.5, "unit": "A"}
